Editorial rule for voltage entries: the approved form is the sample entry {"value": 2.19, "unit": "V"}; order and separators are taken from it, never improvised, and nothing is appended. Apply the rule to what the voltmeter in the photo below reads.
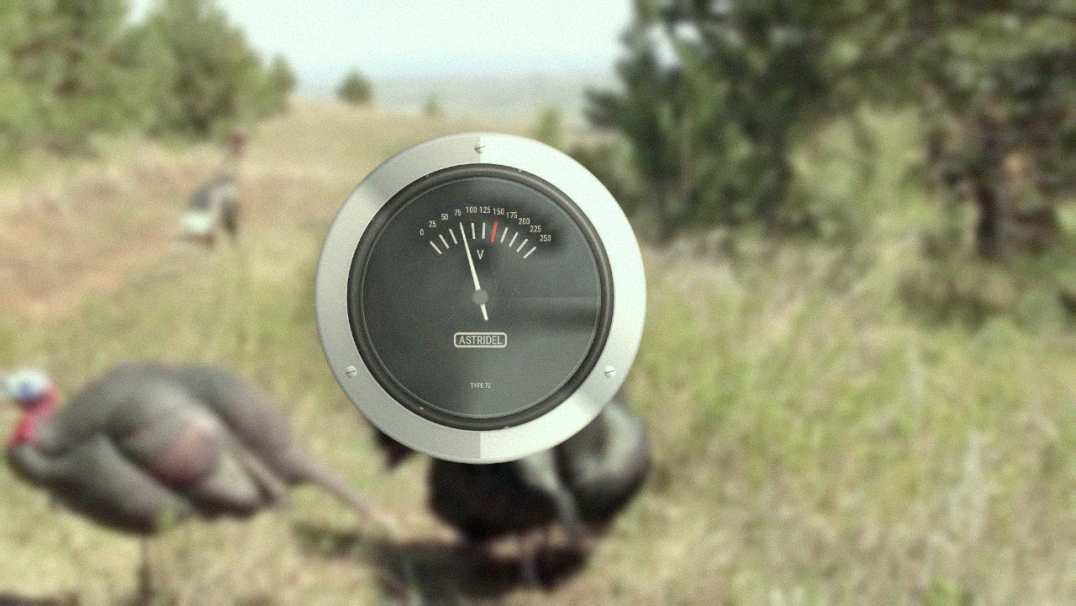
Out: {"value": 75, "unit": "V"}
